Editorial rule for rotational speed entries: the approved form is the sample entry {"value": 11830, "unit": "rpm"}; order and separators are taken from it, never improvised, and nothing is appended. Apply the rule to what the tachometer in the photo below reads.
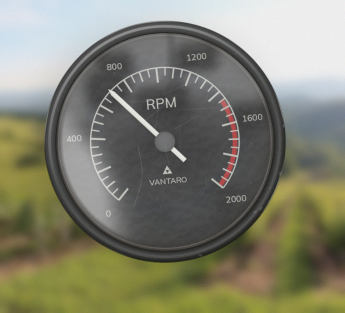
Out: {"value": 700, "unit": "rpm"}
